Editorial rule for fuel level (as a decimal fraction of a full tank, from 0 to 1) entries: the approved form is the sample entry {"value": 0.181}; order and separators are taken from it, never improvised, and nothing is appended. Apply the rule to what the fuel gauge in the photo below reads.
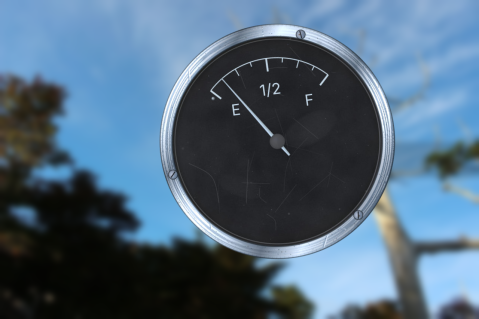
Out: {"value": 0.125}
